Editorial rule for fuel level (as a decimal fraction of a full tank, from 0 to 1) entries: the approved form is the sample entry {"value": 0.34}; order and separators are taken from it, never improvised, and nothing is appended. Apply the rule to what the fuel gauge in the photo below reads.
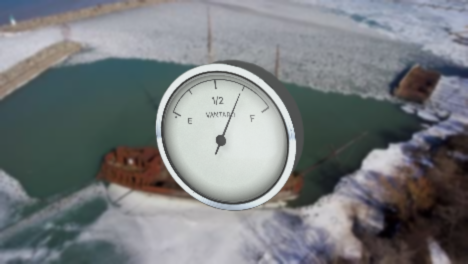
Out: {"value": 0.75}
